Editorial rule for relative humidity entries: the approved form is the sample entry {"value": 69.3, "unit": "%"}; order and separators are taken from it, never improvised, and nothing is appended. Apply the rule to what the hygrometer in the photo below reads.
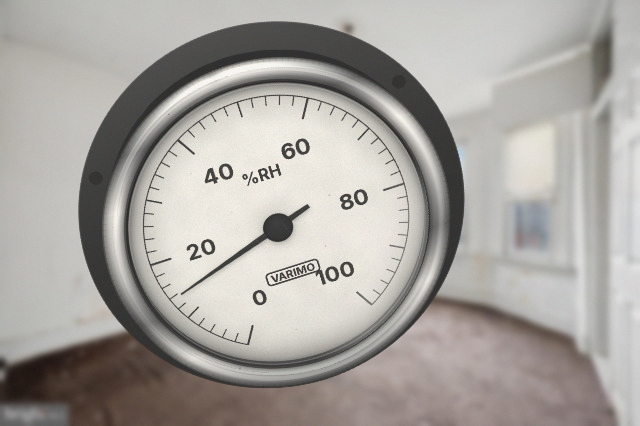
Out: {"value": 14, "unit": "%"}
